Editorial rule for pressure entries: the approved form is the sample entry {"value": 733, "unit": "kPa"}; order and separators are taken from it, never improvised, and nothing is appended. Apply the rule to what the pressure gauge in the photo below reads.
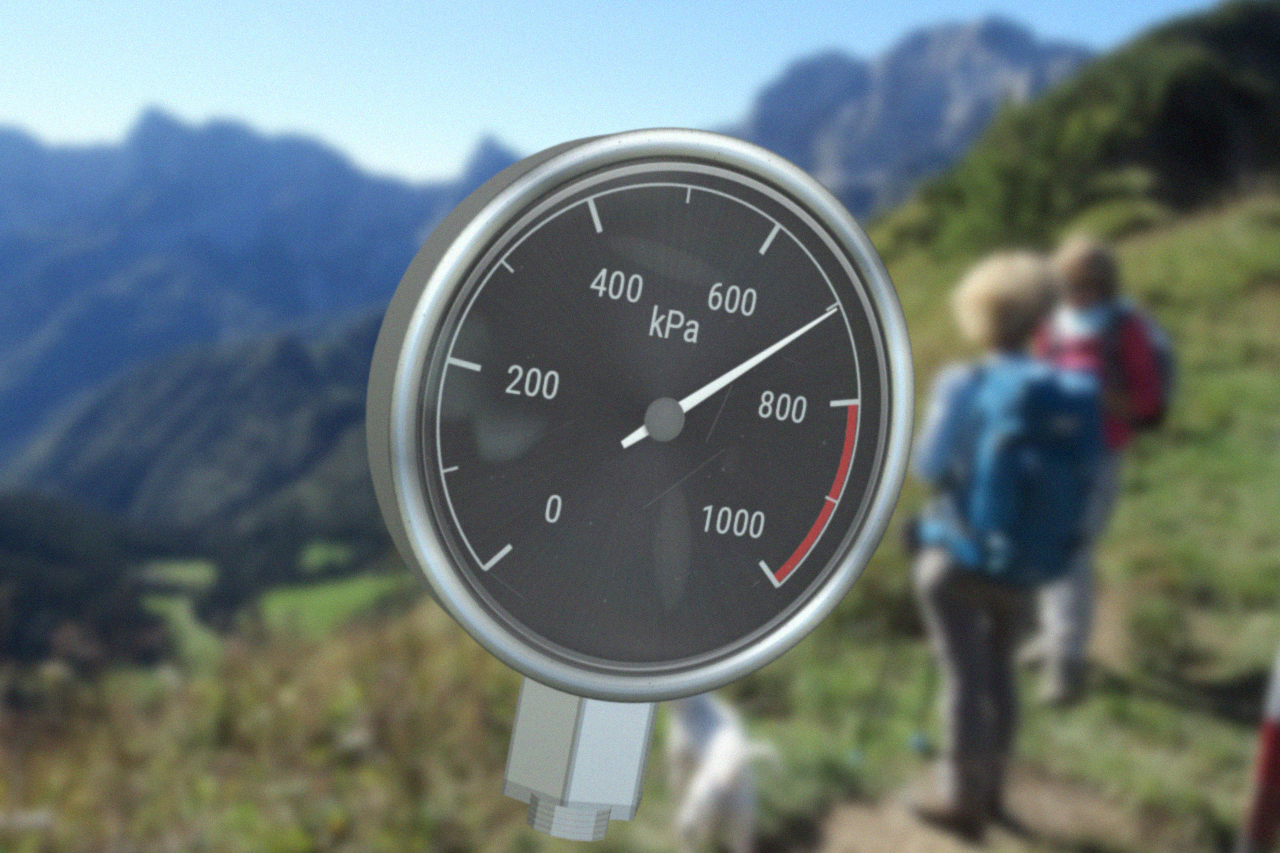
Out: {"value": 700, "unit": "kPa"}
